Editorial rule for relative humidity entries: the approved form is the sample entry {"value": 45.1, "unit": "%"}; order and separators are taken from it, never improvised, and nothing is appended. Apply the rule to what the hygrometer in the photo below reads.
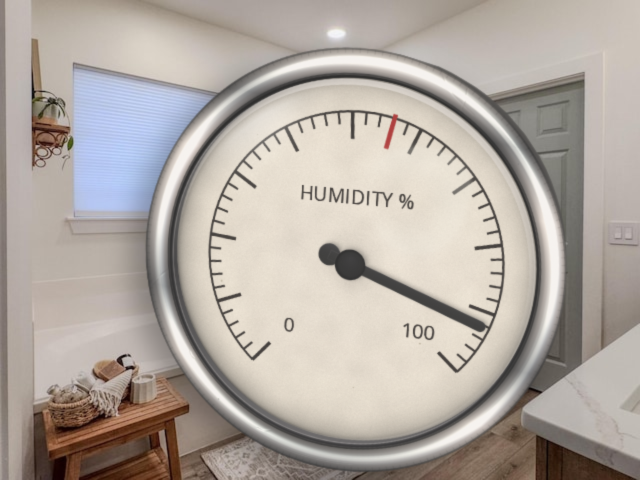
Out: {"value": 92, "unit": "%"}
